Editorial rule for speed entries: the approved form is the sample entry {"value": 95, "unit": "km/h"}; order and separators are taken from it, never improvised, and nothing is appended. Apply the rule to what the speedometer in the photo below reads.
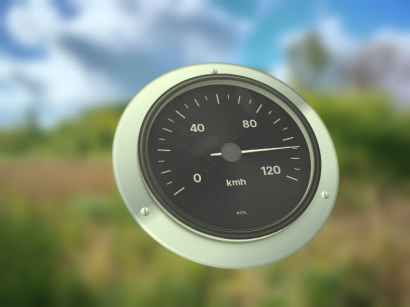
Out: {"value": 105, "unit": "km/h"}
